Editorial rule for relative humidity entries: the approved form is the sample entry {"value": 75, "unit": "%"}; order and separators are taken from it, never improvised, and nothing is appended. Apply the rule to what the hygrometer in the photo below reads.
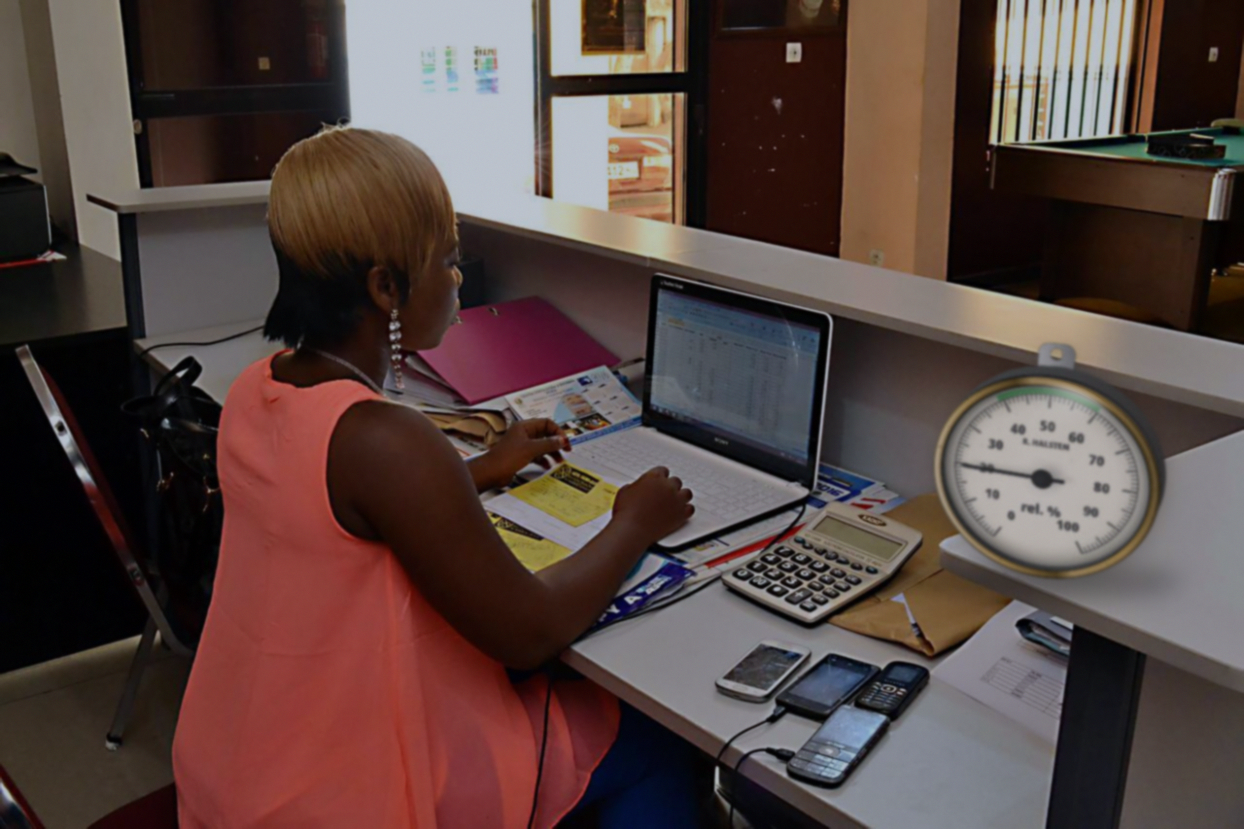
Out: {"value": 20, "unit": "%"}
